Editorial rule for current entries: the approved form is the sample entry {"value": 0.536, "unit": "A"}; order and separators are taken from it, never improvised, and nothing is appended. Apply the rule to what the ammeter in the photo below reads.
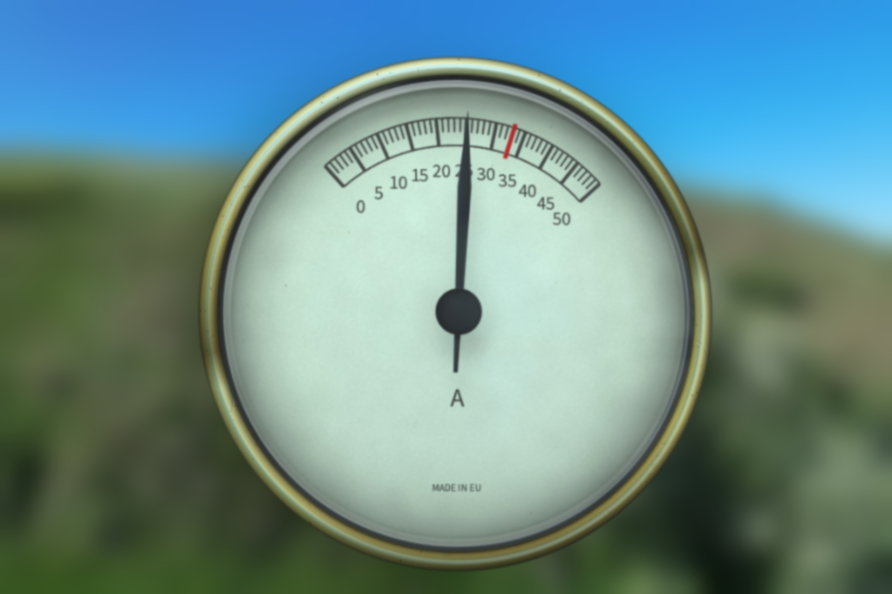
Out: {"value": 25, "unit": "A"}
